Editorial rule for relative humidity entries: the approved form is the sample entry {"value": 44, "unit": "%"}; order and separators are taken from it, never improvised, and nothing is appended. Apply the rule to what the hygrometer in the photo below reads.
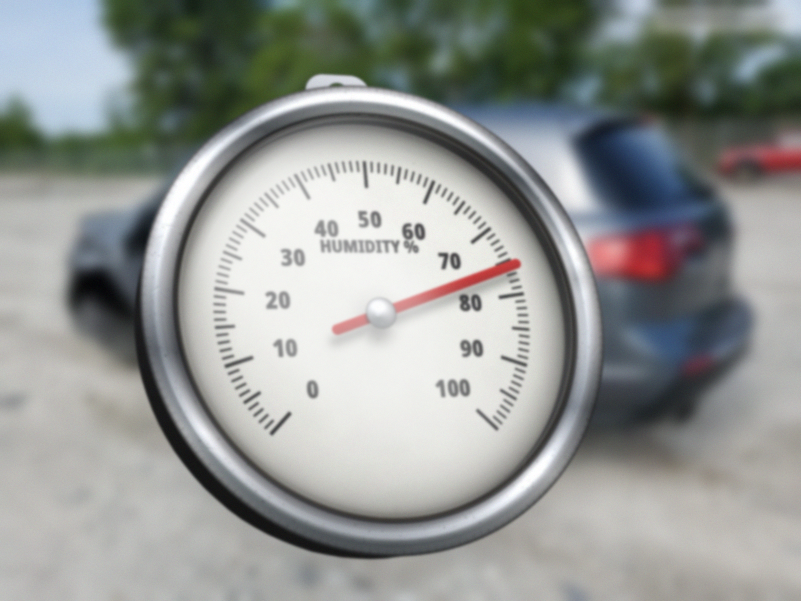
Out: {"value": 76, "unit": "%"}
